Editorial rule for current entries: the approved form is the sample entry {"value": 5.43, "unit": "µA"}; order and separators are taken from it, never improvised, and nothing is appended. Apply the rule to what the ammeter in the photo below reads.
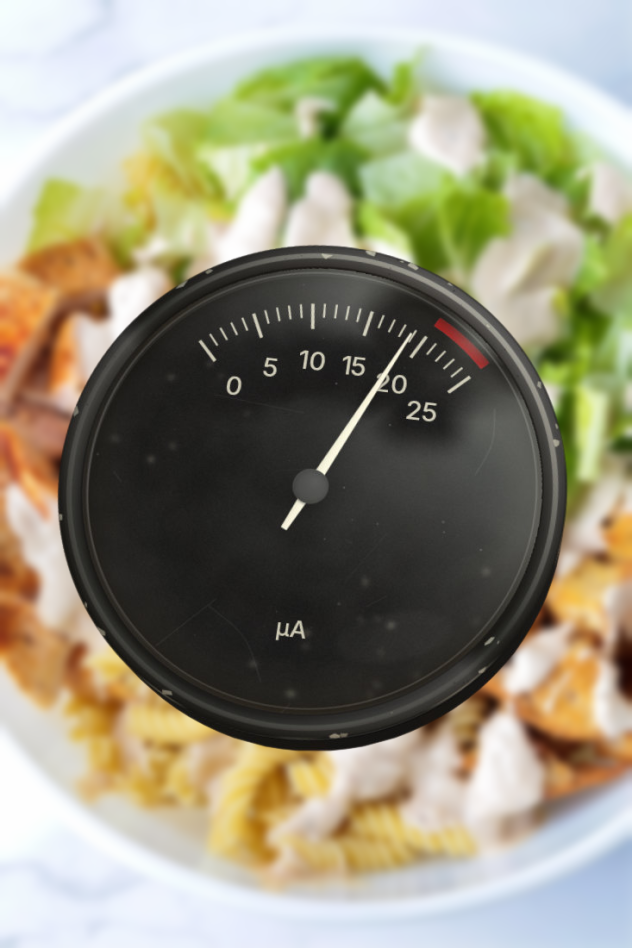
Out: {"value": 19, "unit": "µA"}
